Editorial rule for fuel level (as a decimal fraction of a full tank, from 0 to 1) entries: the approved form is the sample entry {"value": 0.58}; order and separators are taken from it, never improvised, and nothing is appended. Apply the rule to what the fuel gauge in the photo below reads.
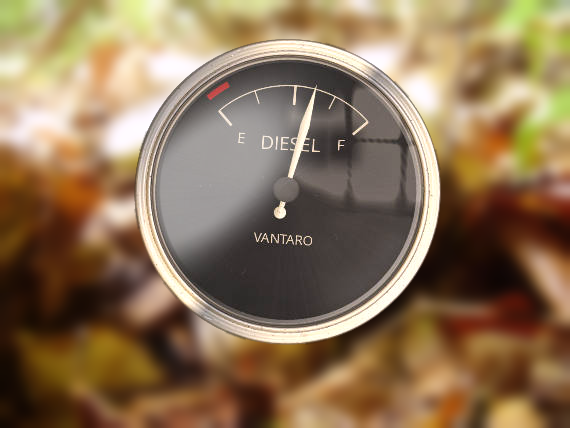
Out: {"value": 0.625}
